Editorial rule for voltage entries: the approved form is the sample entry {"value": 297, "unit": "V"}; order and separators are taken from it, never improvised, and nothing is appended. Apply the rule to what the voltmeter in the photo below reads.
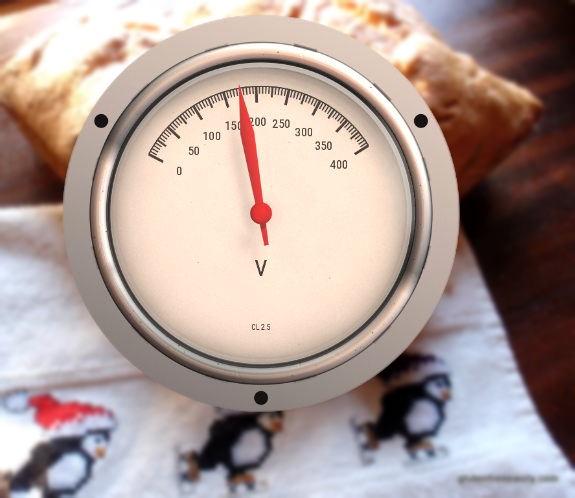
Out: {"value": 175, "unit": "V"}
